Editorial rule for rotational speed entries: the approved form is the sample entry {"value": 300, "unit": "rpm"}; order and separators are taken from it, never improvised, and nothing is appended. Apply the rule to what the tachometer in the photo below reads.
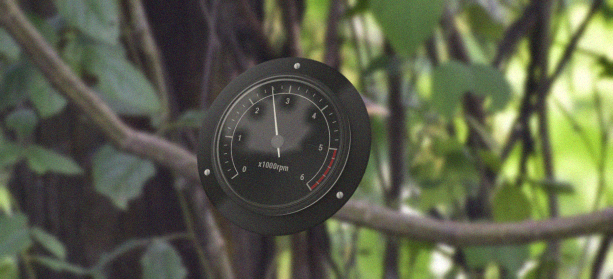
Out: {"value": 2600, "unit": "rpm"}
